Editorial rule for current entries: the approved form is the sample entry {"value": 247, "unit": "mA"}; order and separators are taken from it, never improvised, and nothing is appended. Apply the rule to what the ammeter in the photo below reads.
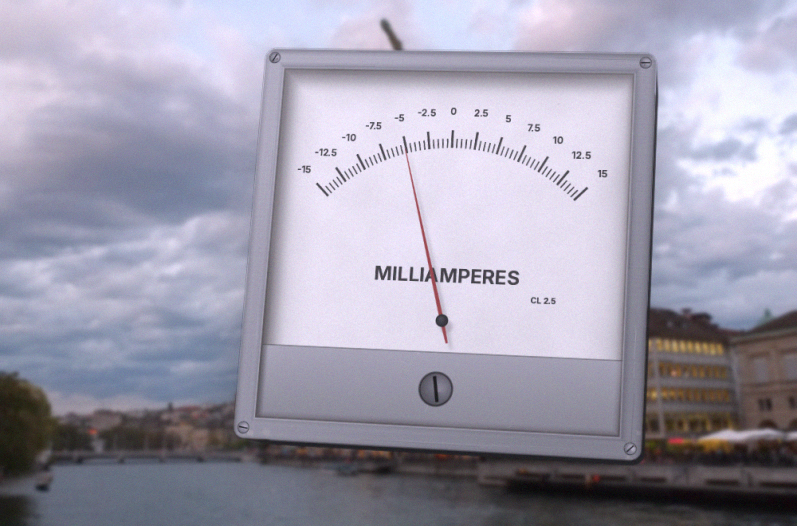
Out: {"value": -5, "unit": "mA"}
